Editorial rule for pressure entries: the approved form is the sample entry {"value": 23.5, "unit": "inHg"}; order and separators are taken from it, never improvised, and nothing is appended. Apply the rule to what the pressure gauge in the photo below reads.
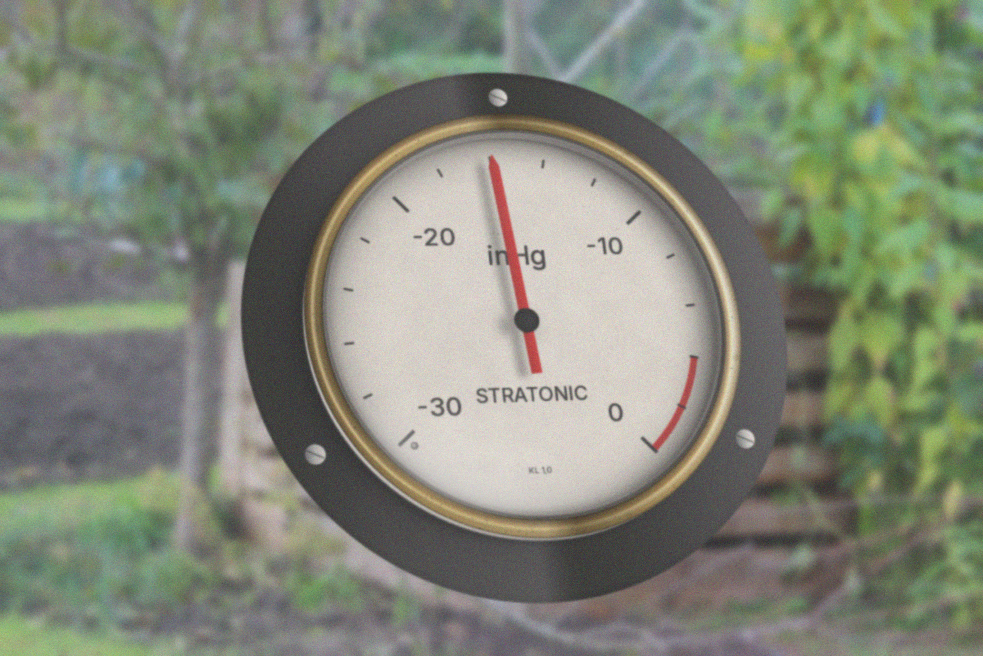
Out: {"value": -16, "unit": "inHg"}
